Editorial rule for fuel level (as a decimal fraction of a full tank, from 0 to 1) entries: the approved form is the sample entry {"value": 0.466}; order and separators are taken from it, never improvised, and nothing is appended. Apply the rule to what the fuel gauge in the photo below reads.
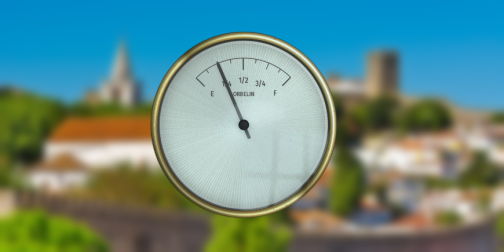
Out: {"value": 0.25}
